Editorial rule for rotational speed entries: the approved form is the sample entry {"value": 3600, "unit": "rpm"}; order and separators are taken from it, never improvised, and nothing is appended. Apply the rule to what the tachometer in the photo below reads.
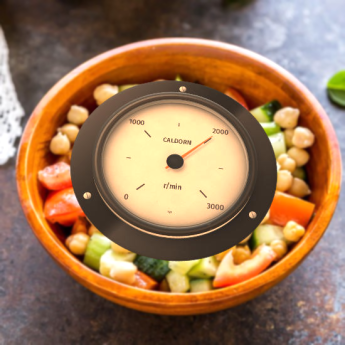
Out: {"value": 2000, "unit": "rpm"}
